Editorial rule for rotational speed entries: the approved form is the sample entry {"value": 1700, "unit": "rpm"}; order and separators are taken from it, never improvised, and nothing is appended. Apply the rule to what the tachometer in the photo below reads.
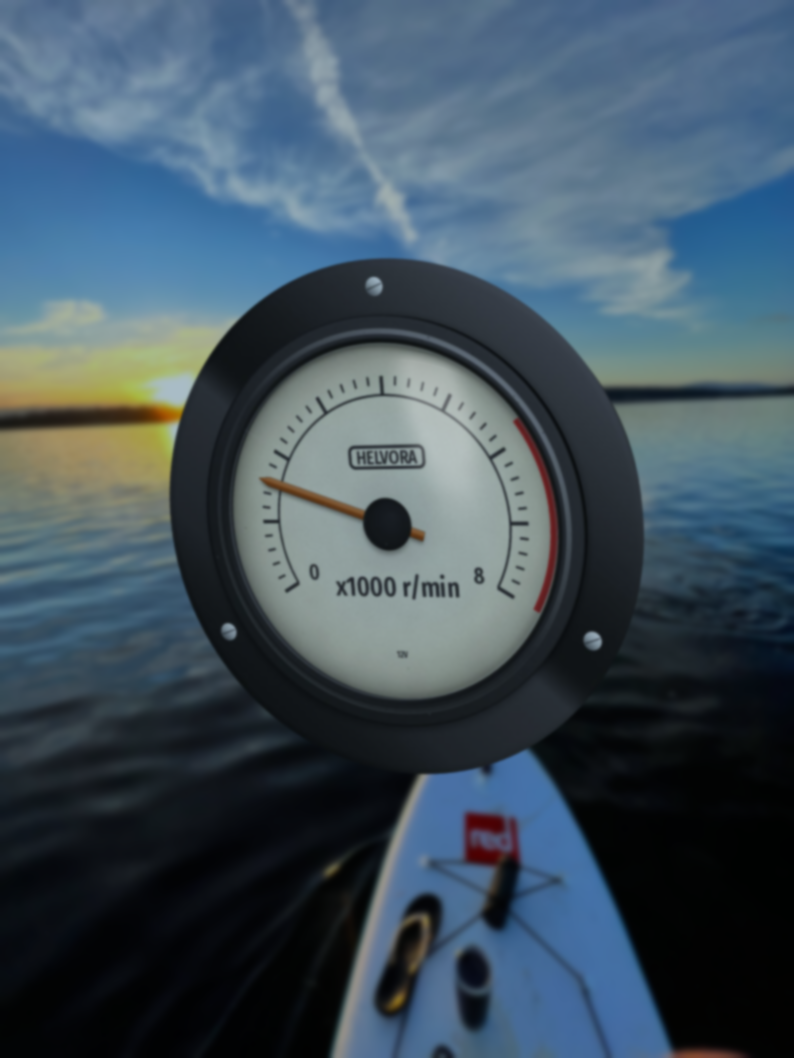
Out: {"value": 1600, "unit": "rpm"}
